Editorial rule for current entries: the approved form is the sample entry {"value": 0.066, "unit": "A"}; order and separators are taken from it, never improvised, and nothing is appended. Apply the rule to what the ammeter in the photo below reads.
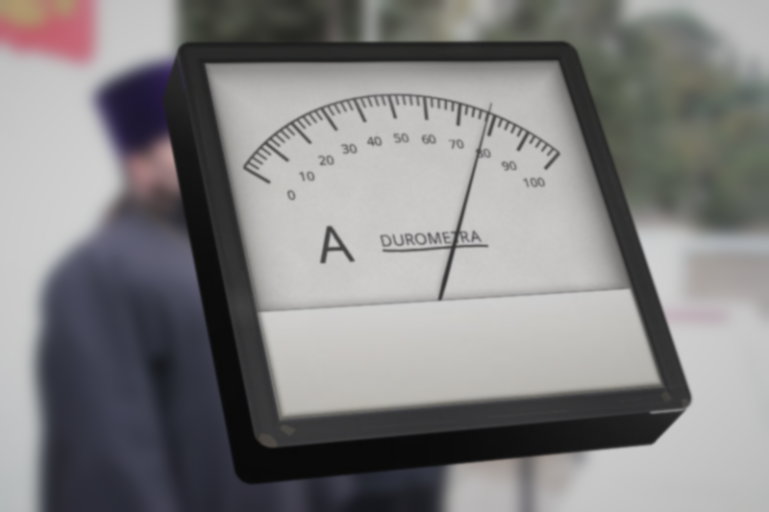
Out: {"value": 78, "unit": "A"}
